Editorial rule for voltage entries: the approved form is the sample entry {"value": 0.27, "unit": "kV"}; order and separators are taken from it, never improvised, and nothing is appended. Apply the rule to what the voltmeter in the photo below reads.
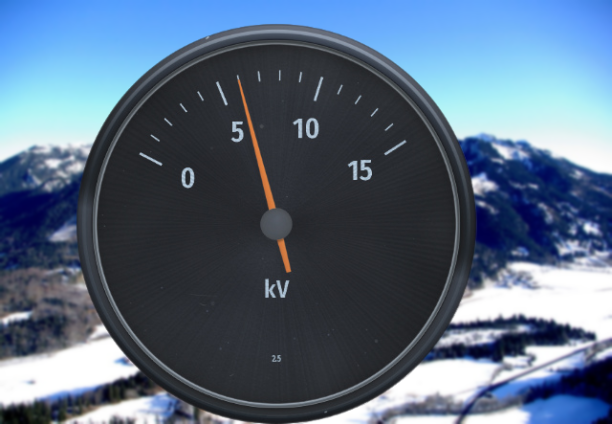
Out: {"value": 6, "unit": "kV"}
